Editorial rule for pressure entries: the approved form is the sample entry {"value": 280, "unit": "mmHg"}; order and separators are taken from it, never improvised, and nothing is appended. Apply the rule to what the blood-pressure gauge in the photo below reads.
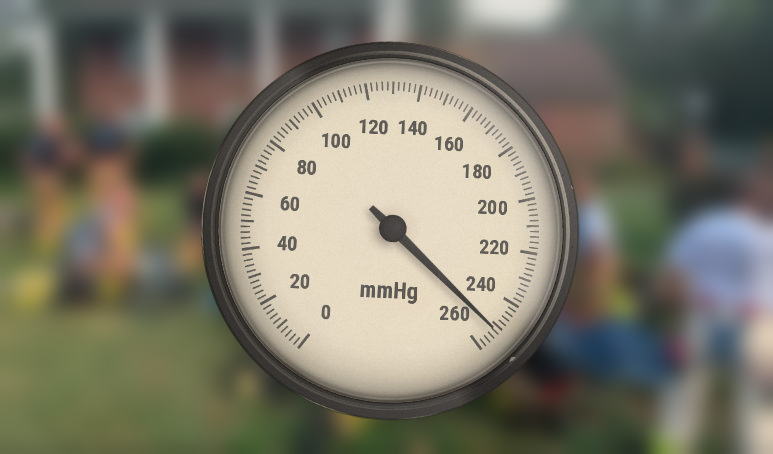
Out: {"value": 252, "unit": "mmHg"}
